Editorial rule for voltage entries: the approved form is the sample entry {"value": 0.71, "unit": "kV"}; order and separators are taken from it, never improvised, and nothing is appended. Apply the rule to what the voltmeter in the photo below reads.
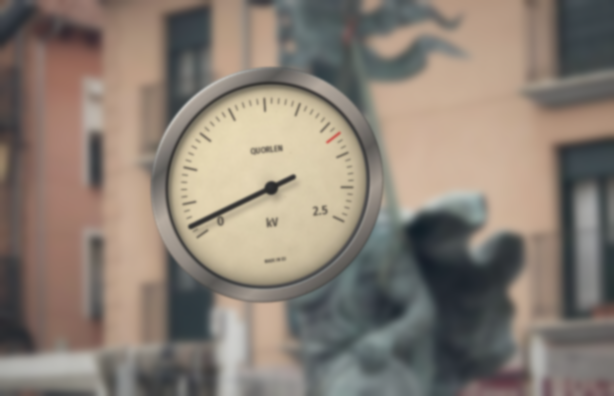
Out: {"value": 0.1, "unit": "kV"}
